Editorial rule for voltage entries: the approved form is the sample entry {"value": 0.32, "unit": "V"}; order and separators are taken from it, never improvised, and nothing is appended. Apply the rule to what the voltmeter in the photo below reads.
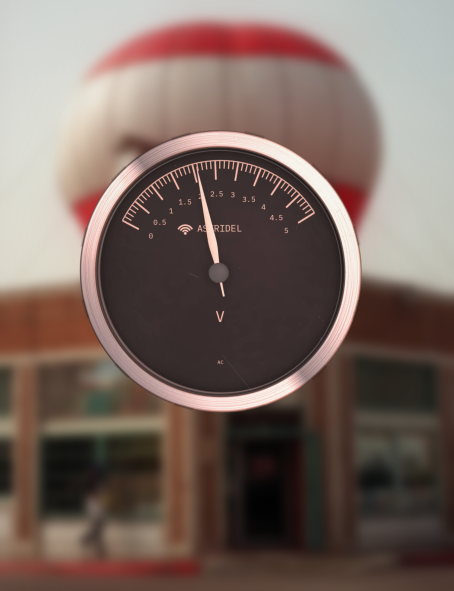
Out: {"value": 2.1, "unit": "V"}
